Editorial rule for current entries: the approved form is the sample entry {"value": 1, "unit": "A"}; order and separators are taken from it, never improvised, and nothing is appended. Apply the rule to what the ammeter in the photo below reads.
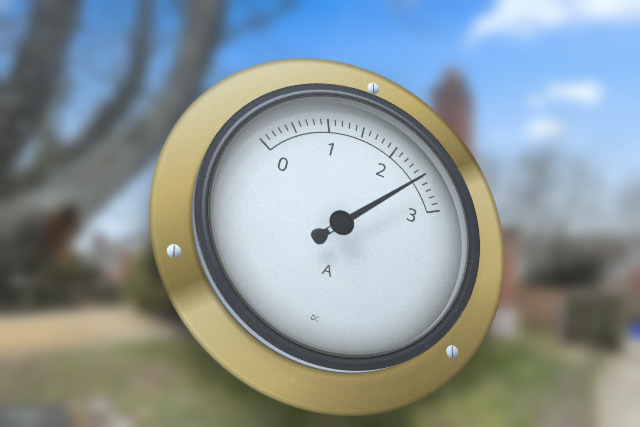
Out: {"value": 2.5, "unit": "A"}
